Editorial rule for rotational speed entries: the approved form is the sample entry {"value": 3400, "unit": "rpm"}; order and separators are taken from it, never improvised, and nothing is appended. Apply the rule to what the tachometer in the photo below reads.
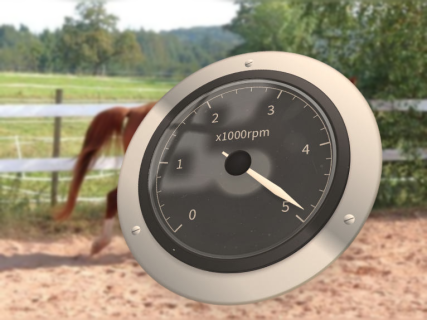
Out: {"value": 4900, "unit": "rpm"}
